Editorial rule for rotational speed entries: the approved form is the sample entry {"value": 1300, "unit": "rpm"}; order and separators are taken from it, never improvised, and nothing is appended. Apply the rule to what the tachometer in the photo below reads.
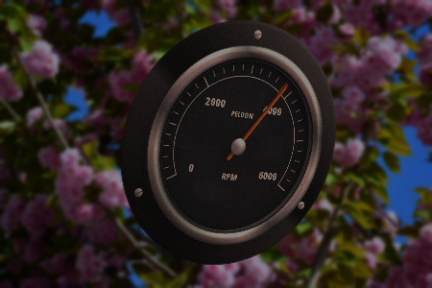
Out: {"value": 3800, "unit": "rpm"}
